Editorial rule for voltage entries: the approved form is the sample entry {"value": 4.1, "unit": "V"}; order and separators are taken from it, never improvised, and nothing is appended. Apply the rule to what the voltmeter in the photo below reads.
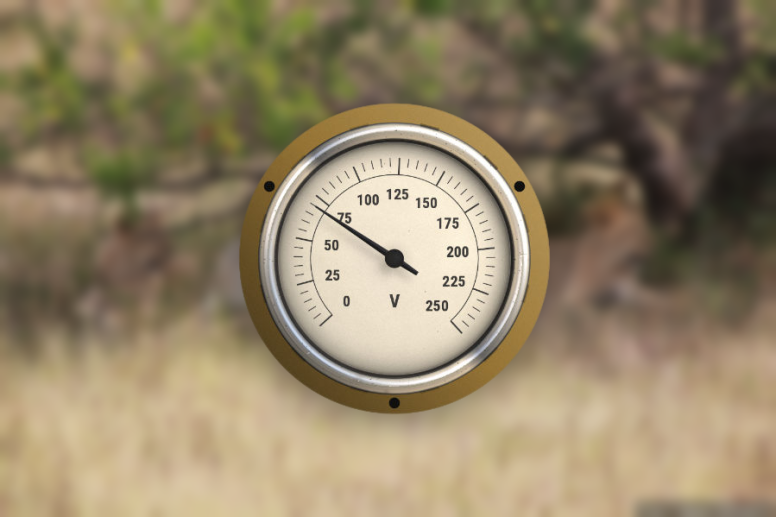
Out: {"value": 70, "unit": "V"}
